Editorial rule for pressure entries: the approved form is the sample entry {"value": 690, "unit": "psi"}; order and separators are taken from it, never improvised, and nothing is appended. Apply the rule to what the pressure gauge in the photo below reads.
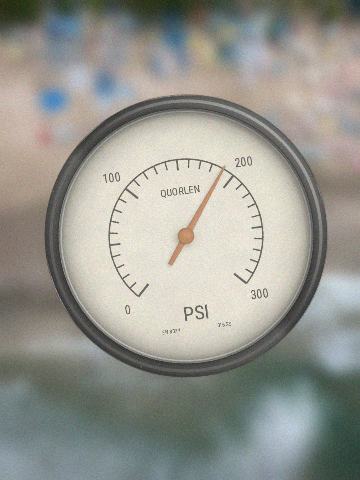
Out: {"value": 190, "unit": "psi"}
